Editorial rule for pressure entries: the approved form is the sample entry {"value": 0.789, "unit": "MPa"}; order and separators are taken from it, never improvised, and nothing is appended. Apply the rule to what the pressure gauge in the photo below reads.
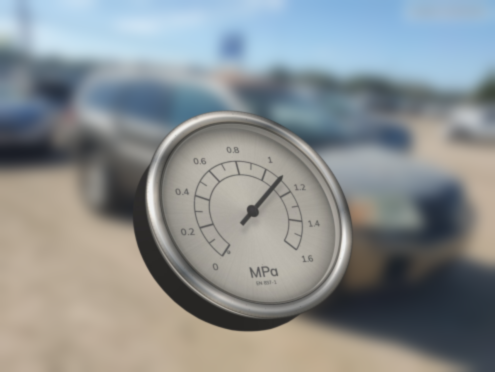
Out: {"value": 1.1, "unit": "MPa"}
